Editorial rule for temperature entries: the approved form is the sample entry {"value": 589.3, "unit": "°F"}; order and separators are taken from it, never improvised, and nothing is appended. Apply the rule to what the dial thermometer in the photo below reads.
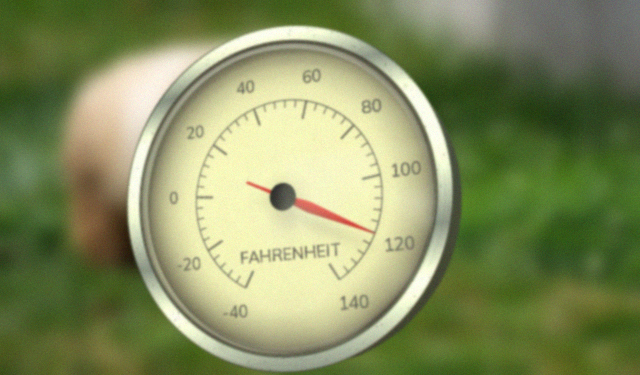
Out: {"value": 120, "unit": "°F"}
